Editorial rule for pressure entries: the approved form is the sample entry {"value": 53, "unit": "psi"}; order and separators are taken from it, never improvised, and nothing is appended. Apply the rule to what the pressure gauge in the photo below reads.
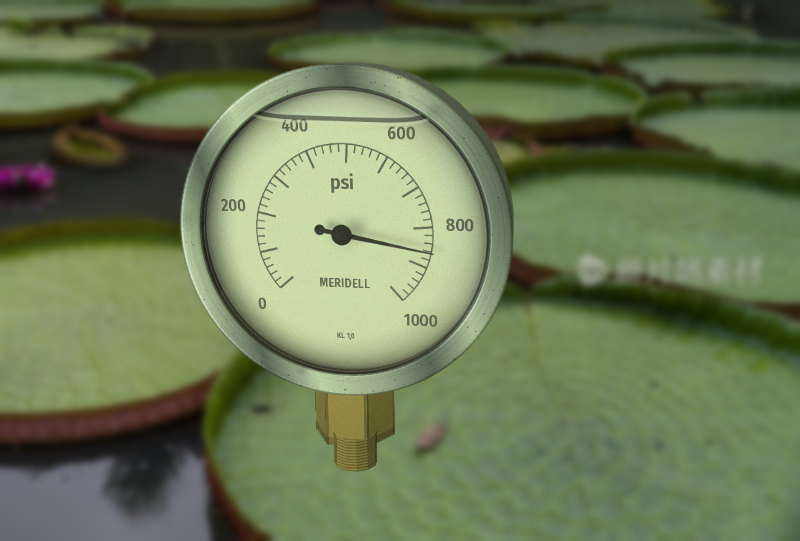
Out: {"value": 860, "unit": "psi"}
